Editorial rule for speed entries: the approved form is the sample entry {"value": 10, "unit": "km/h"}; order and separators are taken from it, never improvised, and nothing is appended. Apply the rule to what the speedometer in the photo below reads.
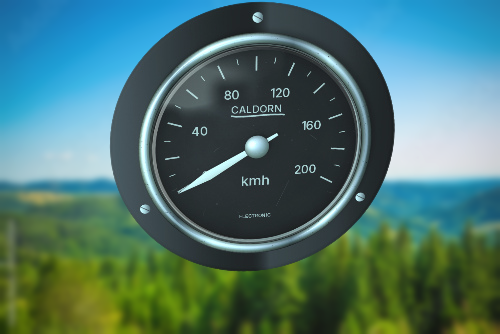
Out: {"value": 0, "unit": "km/h"}
